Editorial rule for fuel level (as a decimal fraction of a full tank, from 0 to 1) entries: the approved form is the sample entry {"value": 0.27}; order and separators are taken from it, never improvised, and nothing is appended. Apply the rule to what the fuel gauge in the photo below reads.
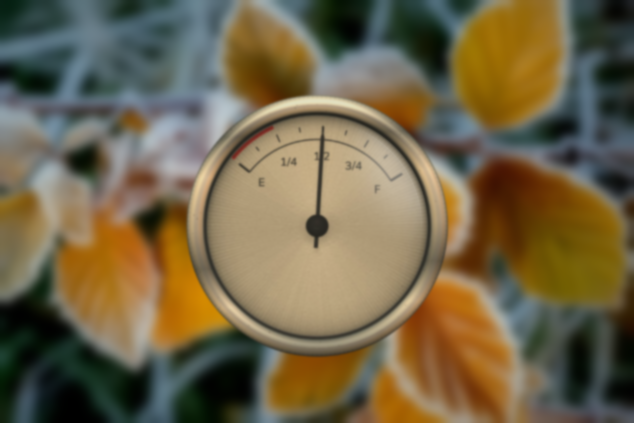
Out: {"value": 0.5}
